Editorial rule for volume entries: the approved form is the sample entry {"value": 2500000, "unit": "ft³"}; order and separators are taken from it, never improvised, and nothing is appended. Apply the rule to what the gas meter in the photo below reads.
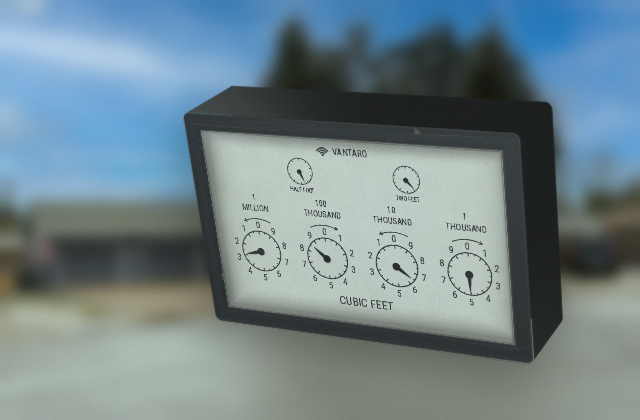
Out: {"value": 286500, "unit": "ft³"}
